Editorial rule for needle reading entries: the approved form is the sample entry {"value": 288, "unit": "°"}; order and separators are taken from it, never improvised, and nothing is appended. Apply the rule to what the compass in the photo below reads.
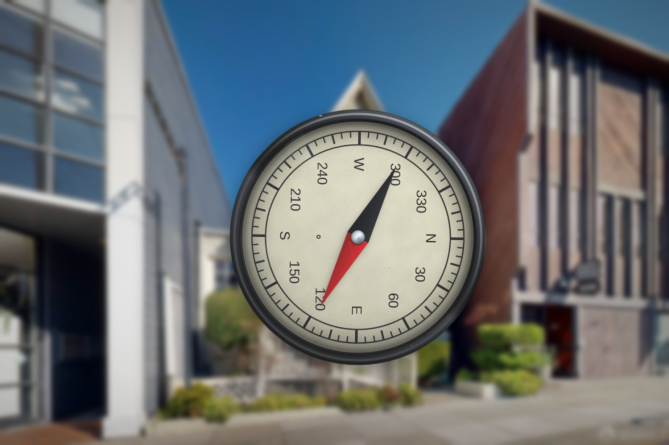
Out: {"value": 117.5, "unit": "°"}
